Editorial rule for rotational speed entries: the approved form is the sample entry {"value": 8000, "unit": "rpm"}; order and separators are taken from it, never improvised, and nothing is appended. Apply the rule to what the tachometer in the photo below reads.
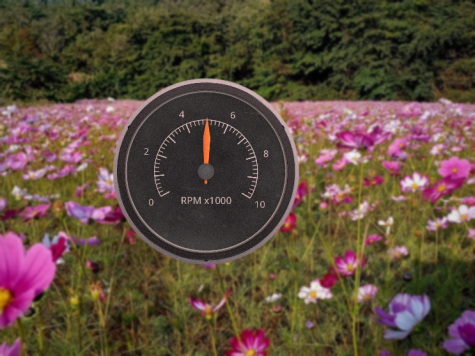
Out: {"value": 5000, "unit": "rpm"}
